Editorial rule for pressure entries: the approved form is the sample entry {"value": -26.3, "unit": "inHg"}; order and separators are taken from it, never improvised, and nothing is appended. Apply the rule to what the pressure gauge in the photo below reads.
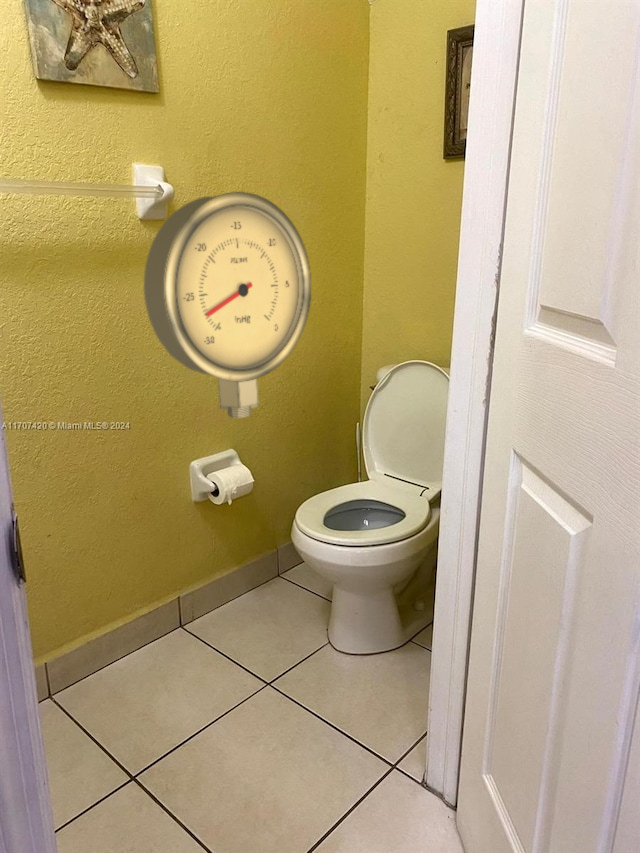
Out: {"value": -27.5, "unit": "inHg"}
